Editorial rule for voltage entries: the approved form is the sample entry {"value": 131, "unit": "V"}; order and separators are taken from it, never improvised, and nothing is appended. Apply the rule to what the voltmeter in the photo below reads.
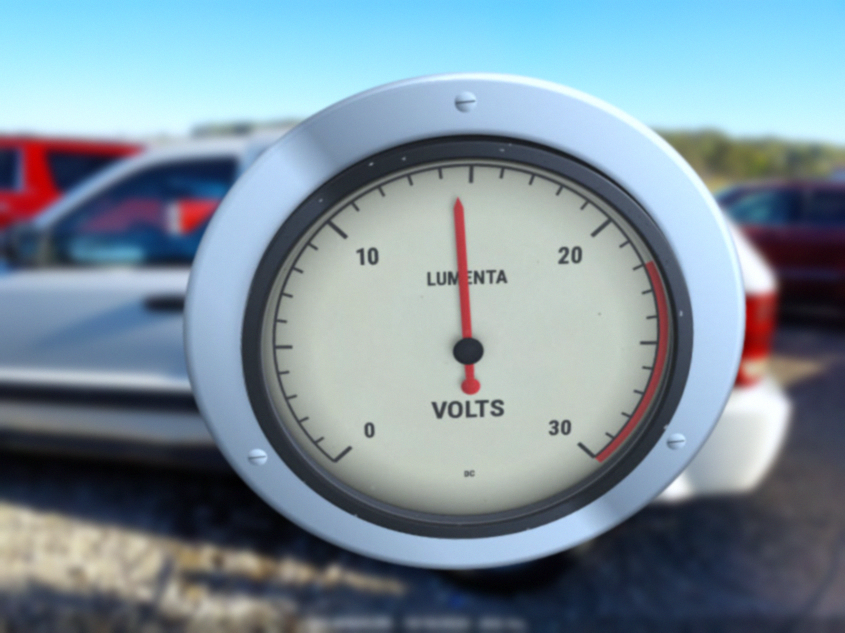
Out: {"value": 14.5, "unit": "V"}
